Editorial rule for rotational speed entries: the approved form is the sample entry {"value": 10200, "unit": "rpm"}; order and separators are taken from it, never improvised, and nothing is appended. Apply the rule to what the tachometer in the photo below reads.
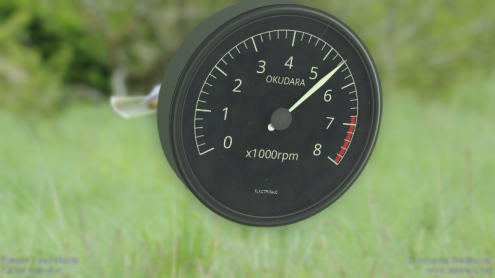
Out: {"value": 5400, "unit": "rpm"}
